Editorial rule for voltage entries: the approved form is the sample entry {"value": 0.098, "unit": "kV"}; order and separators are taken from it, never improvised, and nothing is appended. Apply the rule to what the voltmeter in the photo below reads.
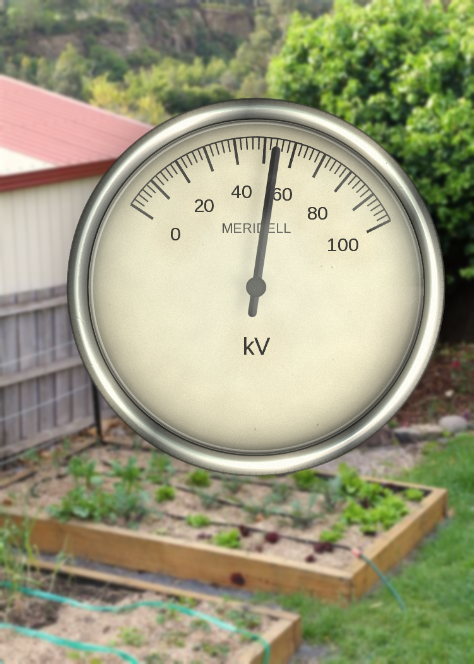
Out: {"value": 54, "unit": "kV"}
